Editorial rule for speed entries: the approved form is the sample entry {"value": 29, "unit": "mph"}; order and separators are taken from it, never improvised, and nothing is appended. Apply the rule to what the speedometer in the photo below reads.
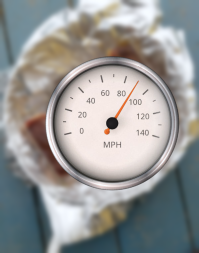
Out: {"value": 90, "unit": "mph"}
